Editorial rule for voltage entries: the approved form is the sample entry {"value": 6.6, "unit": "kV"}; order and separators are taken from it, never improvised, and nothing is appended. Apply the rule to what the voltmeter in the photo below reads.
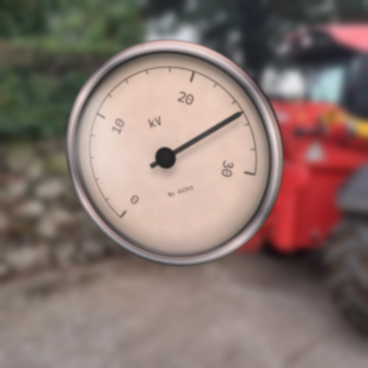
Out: {"value": 25, "unit": "kV"}
